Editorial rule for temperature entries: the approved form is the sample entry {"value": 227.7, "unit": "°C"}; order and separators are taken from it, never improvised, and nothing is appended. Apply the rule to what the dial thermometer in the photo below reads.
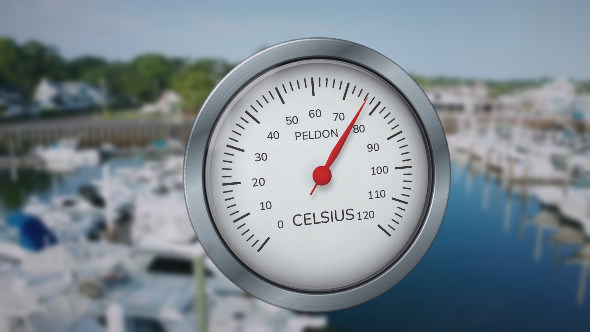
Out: {"value": 76, "unit": "°C"}
